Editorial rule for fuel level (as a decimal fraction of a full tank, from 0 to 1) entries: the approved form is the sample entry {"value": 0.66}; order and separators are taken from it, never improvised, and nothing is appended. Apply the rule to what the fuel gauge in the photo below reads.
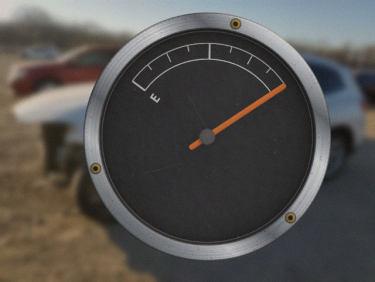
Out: {"value": 1}
